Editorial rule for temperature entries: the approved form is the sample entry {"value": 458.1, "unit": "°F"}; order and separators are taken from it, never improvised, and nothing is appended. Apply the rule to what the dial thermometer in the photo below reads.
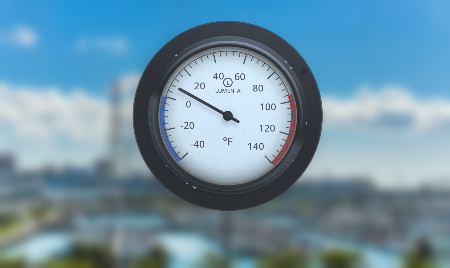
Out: {"value": 8, "unit": "°F"}
